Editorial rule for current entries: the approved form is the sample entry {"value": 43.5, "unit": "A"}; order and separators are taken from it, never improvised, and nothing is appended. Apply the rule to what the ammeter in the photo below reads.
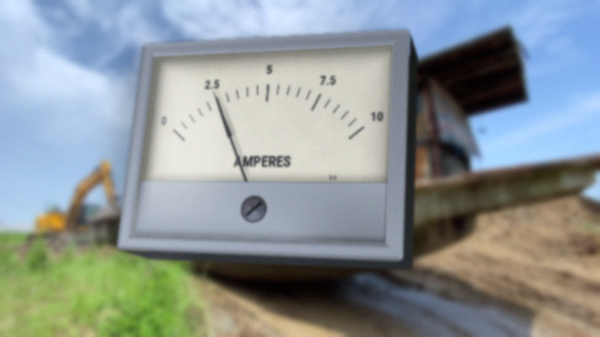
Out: {"value": 2.5, "unit": "A"}
